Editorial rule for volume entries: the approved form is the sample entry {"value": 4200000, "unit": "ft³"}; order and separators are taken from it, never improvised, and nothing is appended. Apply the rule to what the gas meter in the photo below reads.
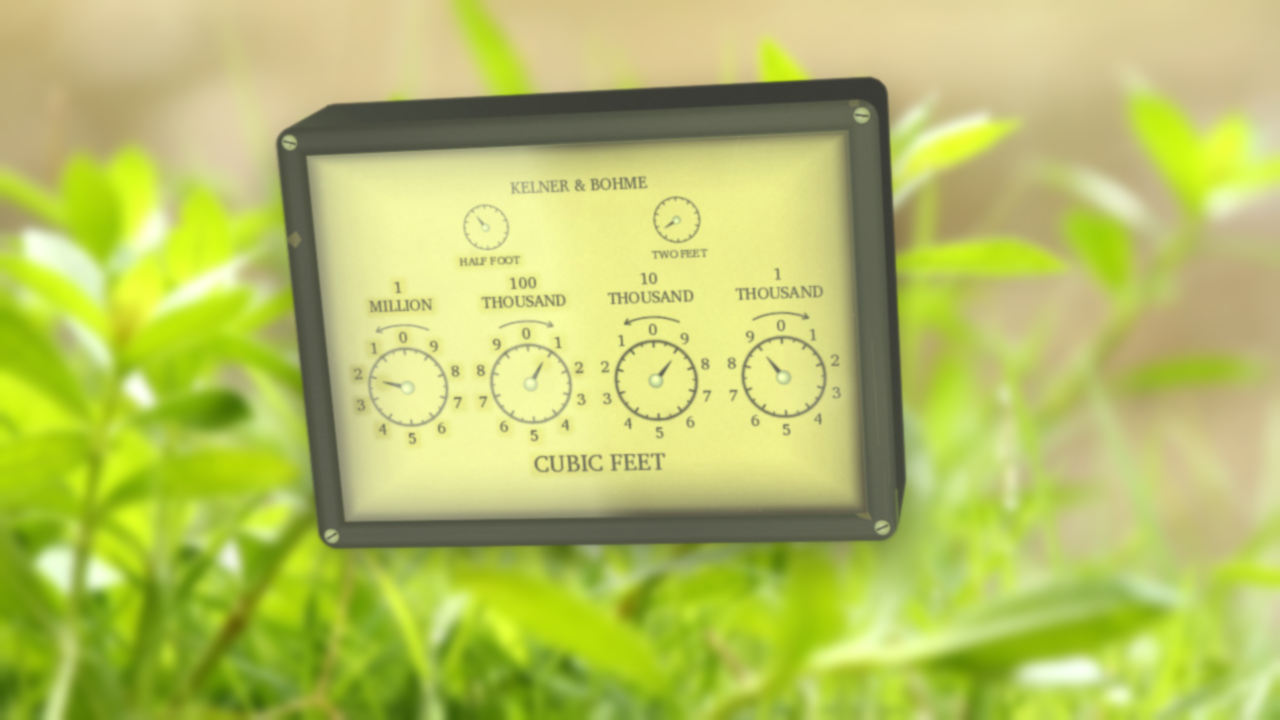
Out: {"value": 208900, "unit": "ft³"}
